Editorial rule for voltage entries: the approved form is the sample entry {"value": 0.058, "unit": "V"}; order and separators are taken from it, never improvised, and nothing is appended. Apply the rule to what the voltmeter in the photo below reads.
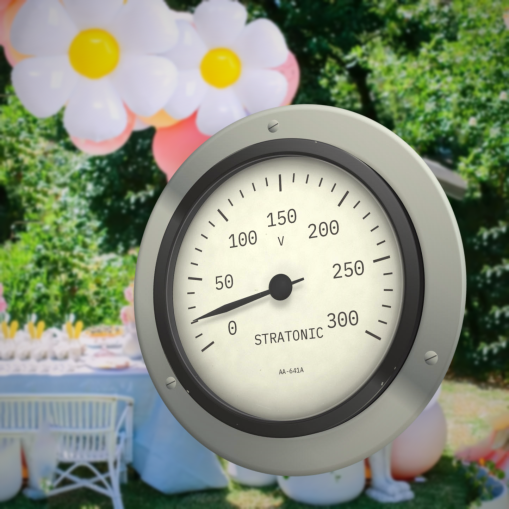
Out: {"value": 20, "unit": "V"}
